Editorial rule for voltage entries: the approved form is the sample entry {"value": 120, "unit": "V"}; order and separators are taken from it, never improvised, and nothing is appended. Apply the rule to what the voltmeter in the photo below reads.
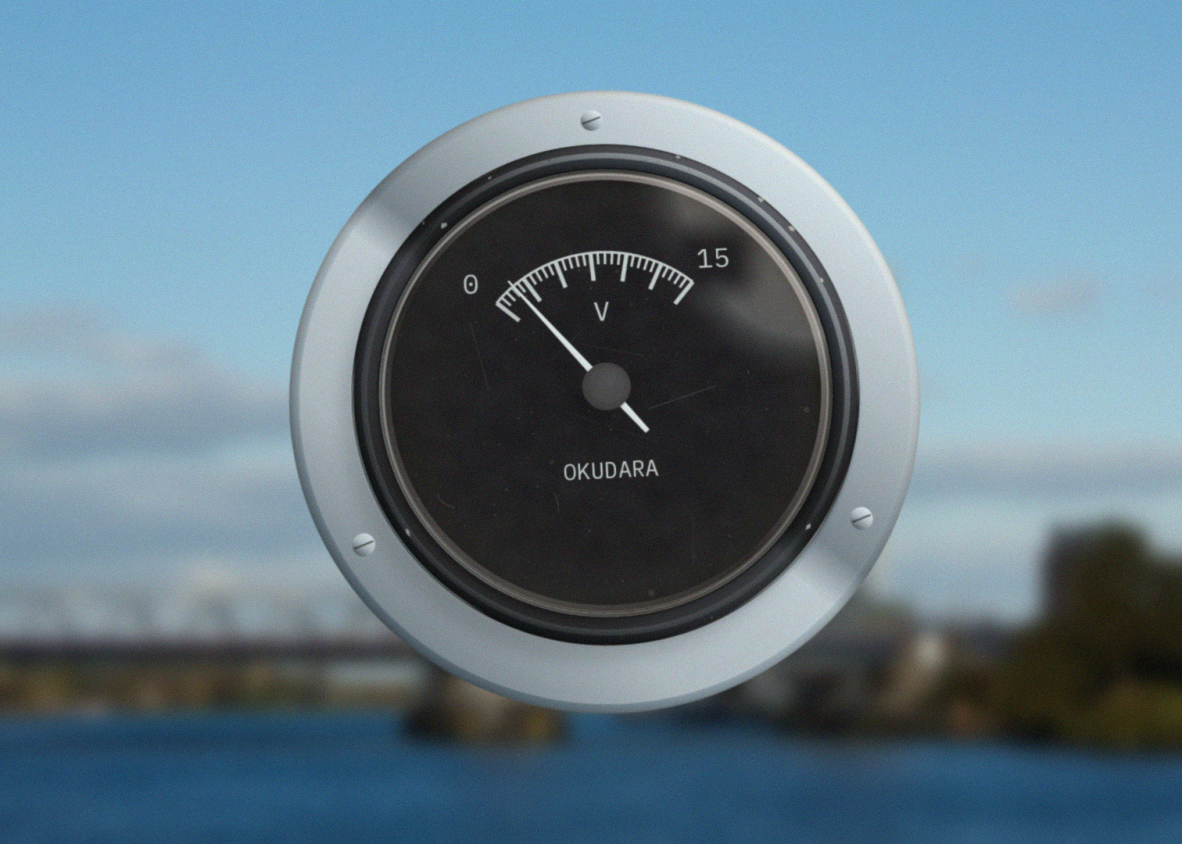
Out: {"value": 1.5, "unit": "V"}
